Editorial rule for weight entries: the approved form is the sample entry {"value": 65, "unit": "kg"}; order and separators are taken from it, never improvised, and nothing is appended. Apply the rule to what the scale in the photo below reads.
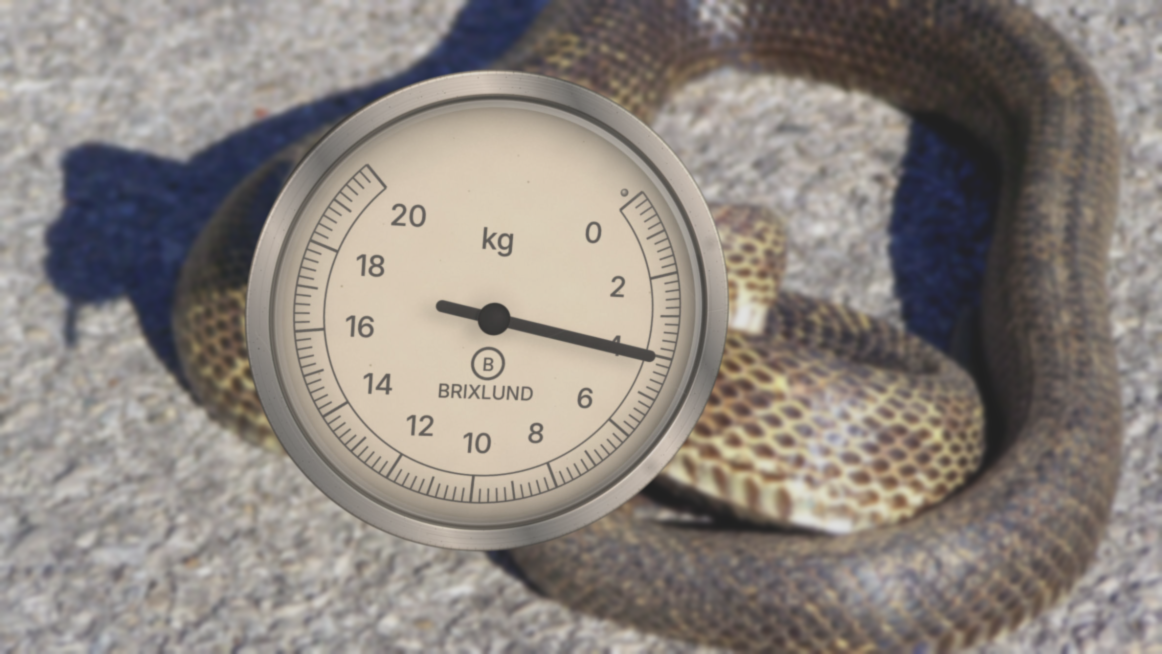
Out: {"value": 4, "unit": "kg"}
